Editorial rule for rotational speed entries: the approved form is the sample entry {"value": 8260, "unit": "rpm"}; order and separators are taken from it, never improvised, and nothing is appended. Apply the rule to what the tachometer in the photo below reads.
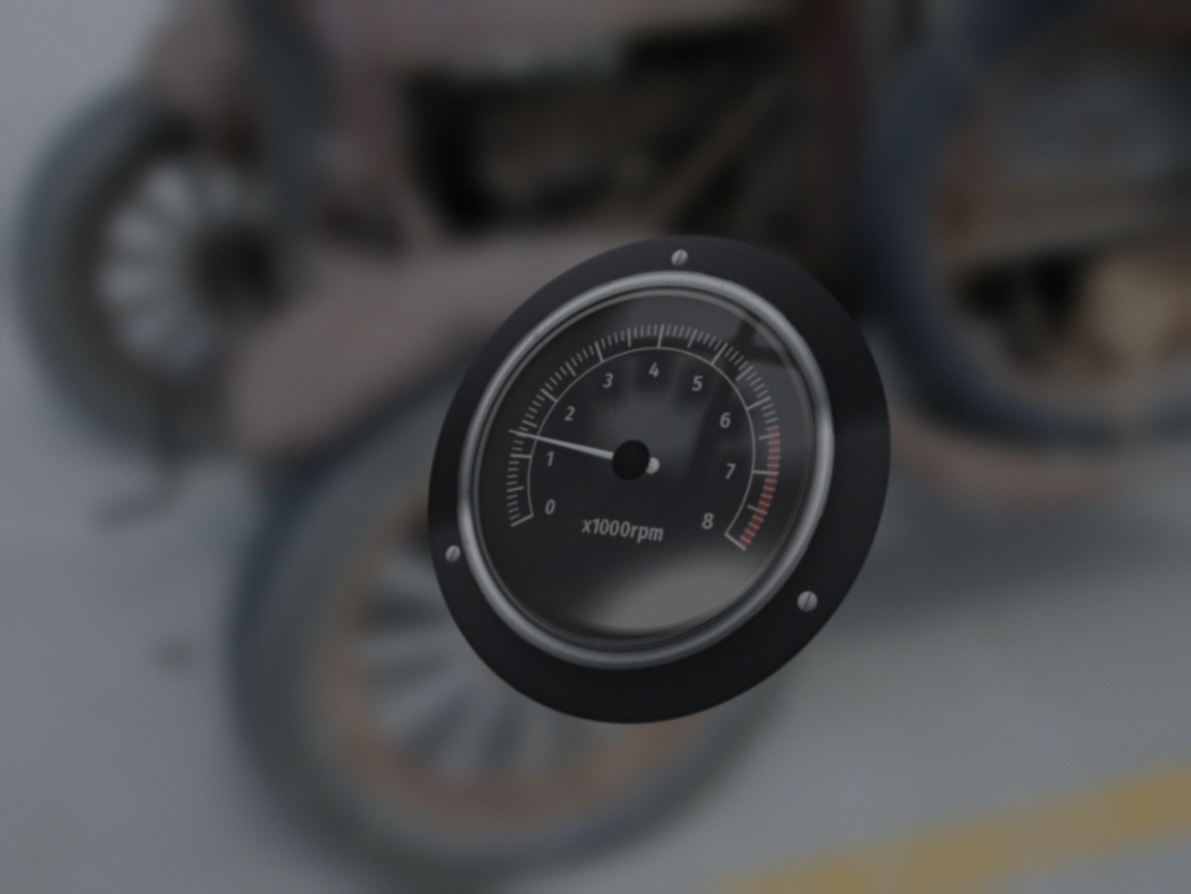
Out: {"value": 1300, "unit": "rpm"}
